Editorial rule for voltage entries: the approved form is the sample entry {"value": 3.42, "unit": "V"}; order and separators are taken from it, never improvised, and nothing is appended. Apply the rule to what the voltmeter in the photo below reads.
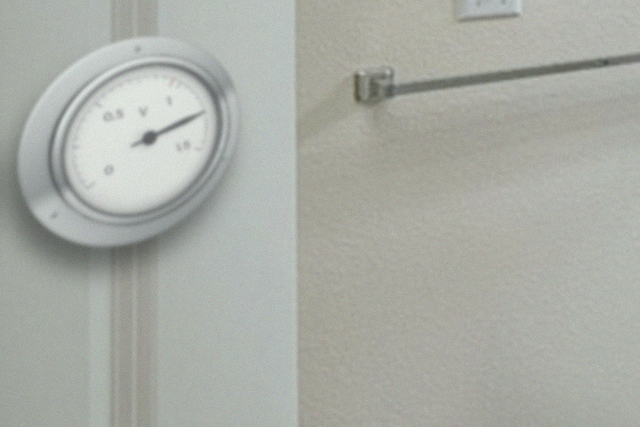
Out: {"value": 1.25, "unit": "V"}
